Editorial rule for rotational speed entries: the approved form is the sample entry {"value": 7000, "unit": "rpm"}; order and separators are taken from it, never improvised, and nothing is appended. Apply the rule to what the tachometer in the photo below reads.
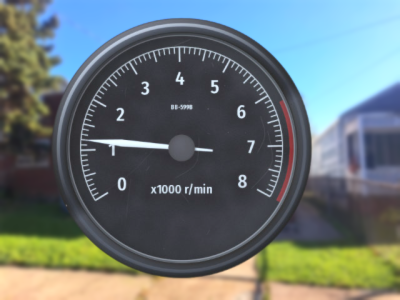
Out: {"value": 1200, "unit": "rpm"}
